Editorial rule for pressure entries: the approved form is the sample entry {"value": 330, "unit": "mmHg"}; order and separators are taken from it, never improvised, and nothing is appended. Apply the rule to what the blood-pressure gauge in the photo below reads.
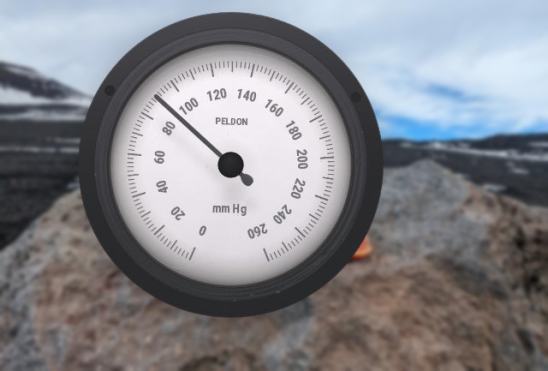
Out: {"value": 90, "unit": "mmHg"}
